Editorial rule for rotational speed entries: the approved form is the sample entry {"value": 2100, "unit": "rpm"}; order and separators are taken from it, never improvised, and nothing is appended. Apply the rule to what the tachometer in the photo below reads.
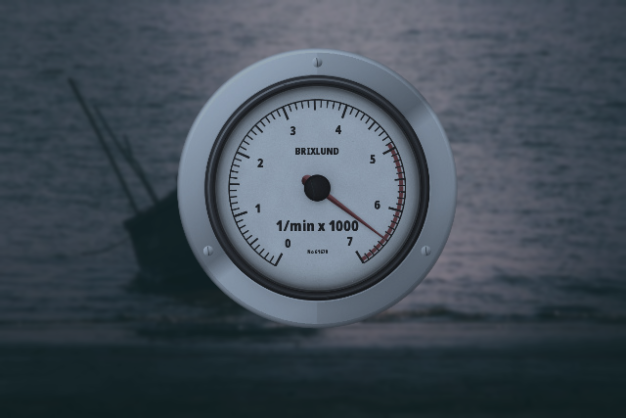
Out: {"value": 6500, "unit": "rpm"}
